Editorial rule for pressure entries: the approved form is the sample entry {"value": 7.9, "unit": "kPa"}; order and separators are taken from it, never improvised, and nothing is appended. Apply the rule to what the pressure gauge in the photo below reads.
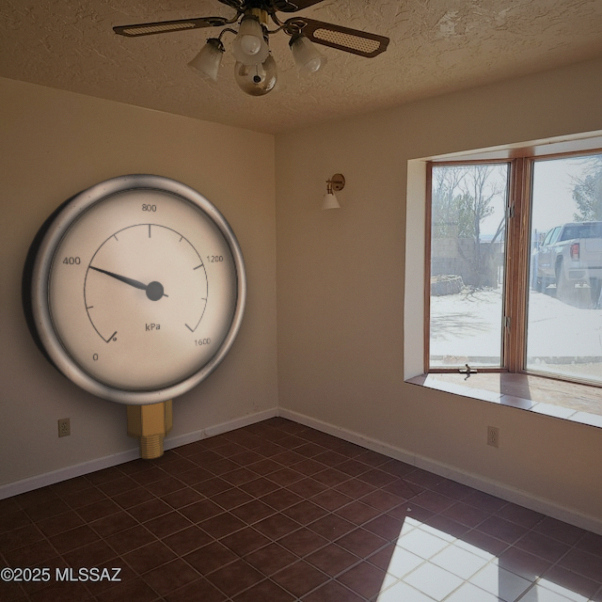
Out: {"value": 400, "unit": "kPa"}
